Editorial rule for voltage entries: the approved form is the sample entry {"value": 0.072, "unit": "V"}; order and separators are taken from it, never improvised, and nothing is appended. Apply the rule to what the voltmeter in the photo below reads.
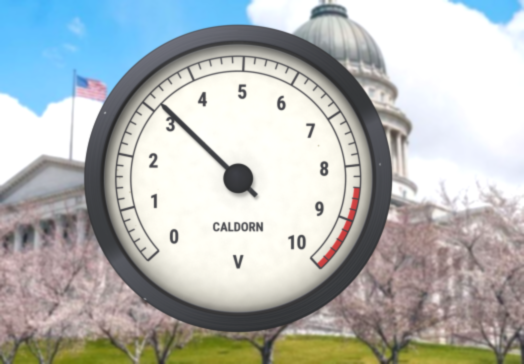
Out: {"value": 3.2, "unit": "V"}
